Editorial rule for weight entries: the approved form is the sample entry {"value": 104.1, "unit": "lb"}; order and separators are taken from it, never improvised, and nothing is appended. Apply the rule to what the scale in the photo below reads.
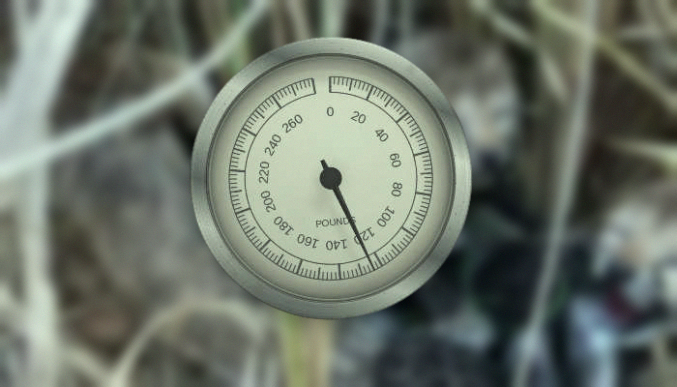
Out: {"value": 124, "unit": "lb"}
